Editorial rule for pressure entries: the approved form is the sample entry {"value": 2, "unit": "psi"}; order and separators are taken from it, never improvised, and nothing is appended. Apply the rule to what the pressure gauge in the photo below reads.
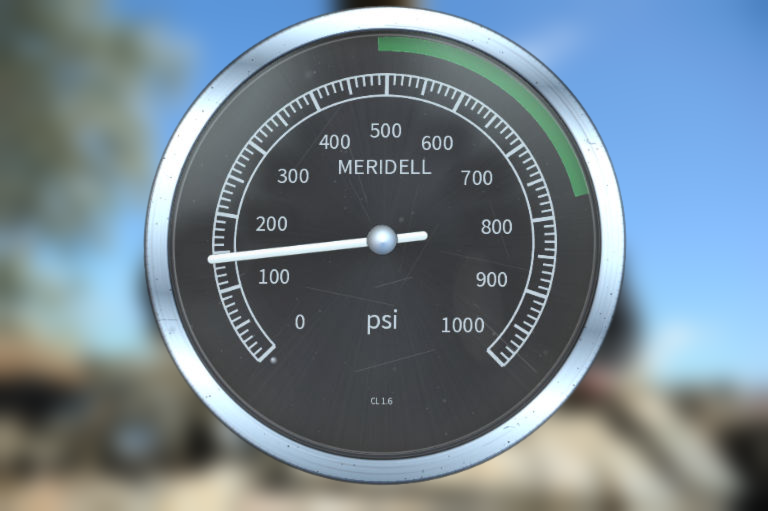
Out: {"value": 140, "unit": "psi"}
